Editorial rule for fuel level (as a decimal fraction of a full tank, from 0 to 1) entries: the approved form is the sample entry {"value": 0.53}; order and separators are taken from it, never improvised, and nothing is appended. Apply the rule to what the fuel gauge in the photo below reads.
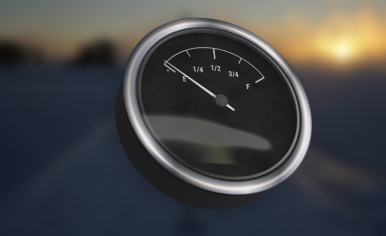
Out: {"value": 0}
